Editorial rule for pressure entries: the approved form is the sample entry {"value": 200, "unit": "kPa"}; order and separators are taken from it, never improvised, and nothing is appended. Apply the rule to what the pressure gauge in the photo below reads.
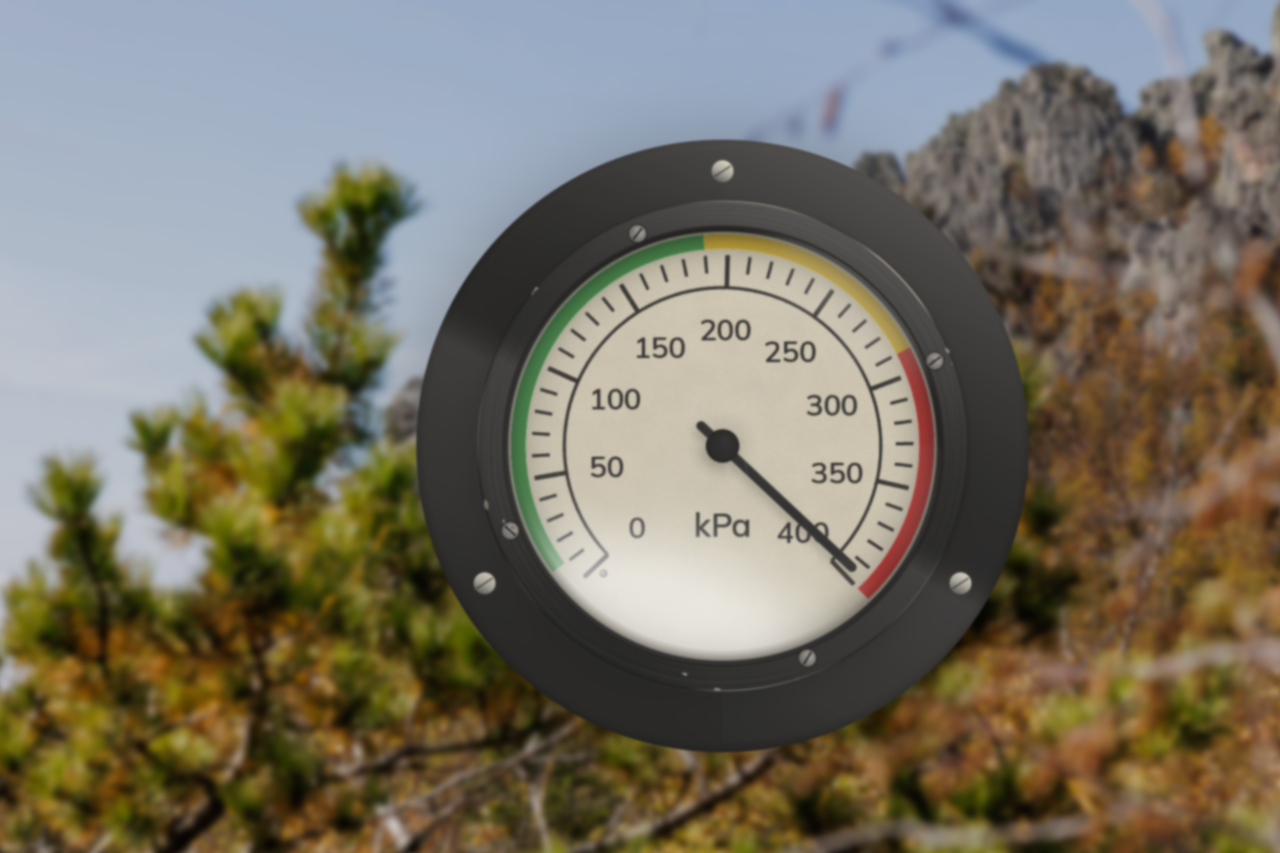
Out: {"value": 395, "unit": "kPa"}
